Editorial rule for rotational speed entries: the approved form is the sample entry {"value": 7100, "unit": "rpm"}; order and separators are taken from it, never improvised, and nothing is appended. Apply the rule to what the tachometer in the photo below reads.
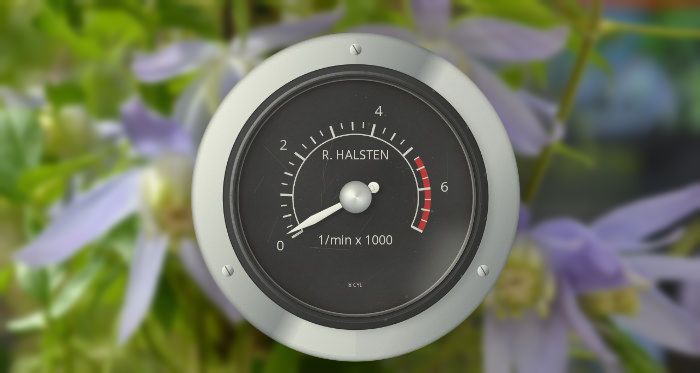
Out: {"value": 125, "unit": "rpm"}
